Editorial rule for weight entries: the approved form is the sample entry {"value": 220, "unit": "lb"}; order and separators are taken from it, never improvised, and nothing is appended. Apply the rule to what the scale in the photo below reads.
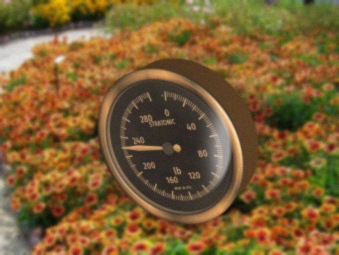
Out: {"value": 230, "unit": "lb"}
